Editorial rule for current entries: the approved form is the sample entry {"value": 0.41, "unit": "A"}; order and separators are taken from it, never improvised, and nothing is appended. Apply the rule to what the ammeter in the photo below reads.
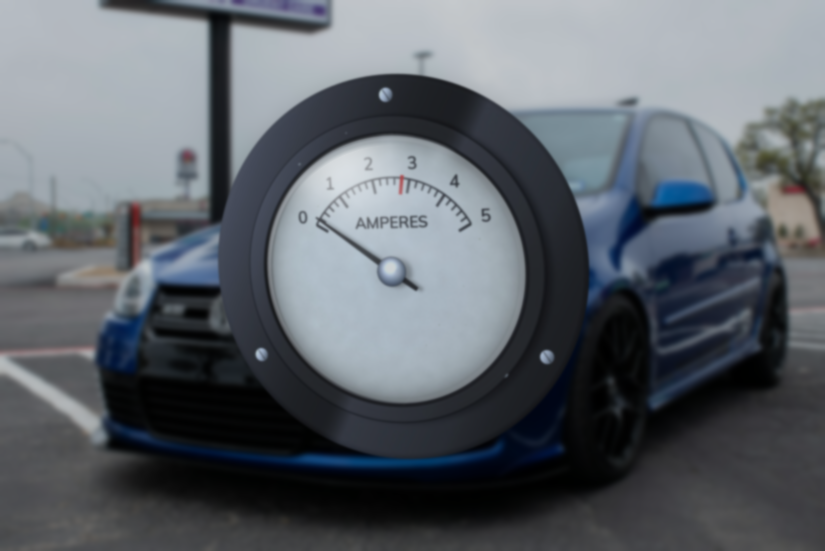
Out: {"value": 0.2, "unit": "A"}
